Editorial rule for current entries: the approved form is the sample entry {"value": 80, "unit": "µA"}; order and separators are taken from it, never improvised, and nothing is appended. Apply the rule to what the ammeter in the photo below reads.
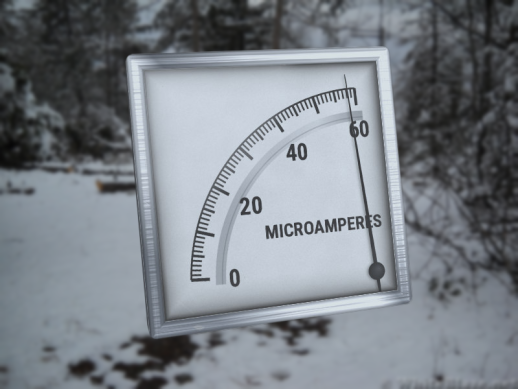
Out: {"value": 58, "unit": "µA"}
